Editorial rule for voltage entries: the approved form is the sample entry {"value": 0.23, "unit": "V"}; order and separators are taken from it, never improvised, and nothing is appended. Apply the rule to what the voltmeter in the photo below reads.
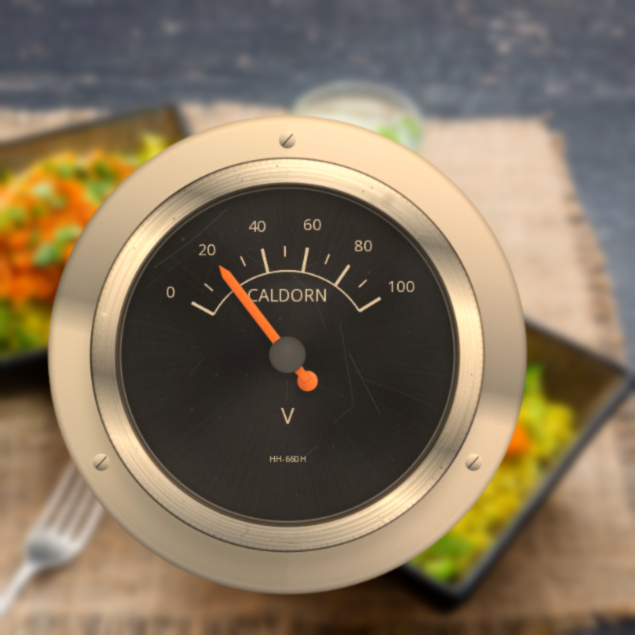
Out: {"value": 20, "unit": "V"}
